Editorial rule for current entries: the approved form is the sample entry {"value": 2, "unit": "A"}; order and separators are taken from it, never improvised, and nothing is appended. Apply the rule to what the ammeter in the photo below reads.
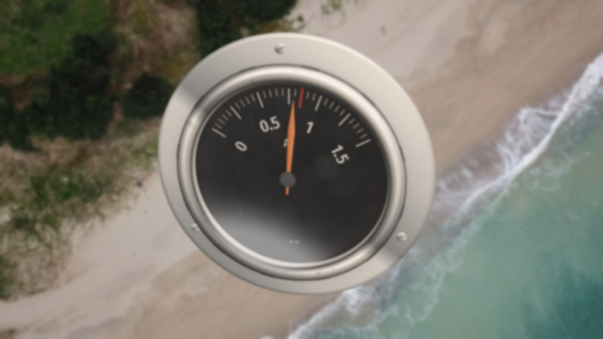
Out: {"value": 0.8, "unit": "A"}
